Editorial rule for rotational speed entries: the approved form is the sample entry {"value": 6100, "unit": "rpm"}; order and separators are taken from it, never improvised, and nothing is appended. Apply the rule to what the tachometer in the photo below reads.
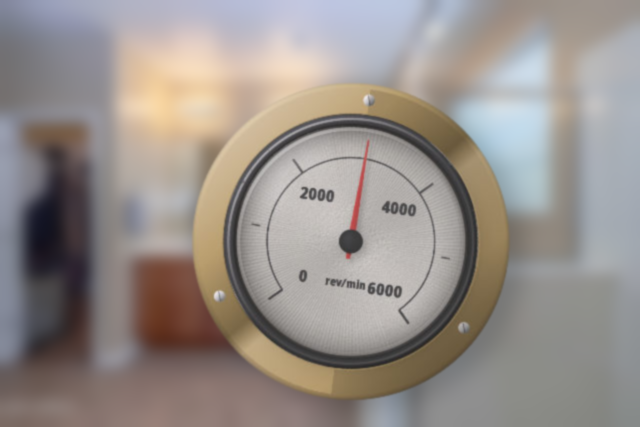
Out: {"value": 3000, "unit": "rpm"}
